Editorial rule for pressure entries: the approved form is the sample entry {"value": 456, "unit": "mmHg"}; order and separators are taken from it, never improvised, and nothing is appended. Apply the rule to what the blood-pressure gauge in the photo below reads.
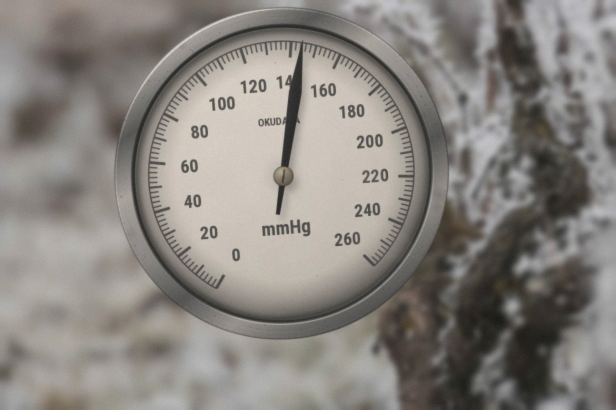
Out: {"value": 144, "unit": "mmHg"}
